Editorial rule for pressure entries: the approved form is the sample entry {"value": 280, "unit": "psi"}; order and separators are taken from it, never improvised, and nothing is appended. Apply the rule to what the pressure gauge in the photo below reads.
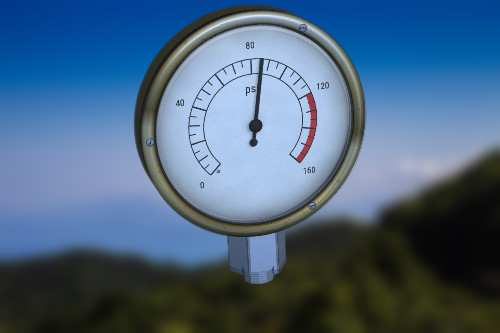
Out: {"value": 85, "unit": "psi"}
